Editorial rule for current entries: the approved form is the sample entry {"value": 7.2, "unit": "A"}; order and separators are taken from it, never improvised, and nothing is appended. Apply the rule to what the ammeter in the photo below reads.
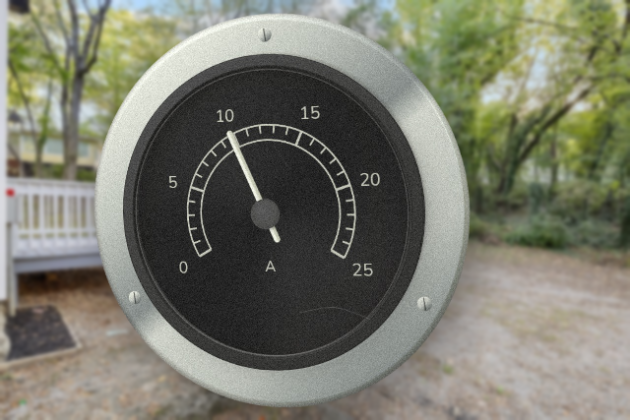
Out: {"value": 10, "unit": "A"}
